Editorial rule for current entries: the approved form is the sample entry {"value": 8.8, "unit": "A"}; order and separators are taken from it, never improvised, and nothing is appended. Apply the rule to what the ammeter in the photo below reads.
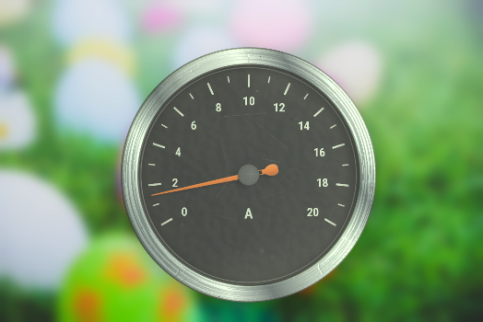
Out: {"value": 1.5, "unit": "A"}
